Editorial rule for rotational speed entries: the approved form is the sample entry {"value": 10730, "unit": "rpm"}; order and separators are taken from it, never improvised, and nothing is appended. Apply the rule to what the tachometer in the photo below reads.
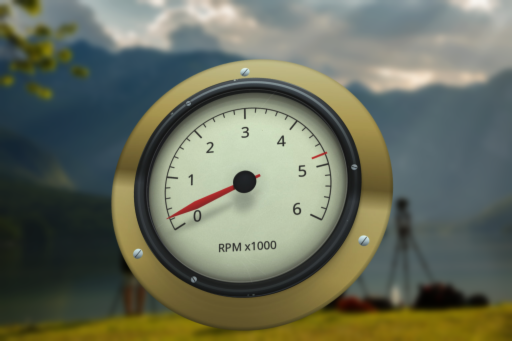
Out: {"value": 200, "unit": "rpm"}
